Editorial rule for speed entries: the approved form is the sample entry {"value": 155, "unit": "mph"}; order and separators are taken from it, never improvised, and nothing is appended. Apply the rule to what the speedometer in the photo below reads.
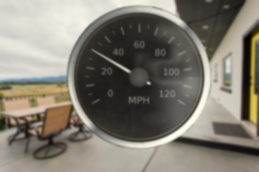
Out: {"value": 30, "unit": "mph"}
